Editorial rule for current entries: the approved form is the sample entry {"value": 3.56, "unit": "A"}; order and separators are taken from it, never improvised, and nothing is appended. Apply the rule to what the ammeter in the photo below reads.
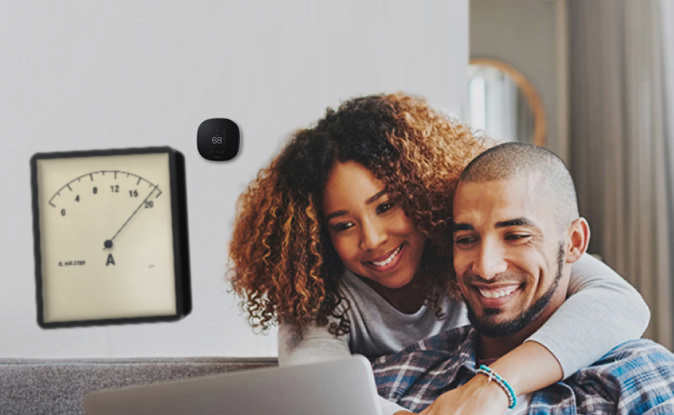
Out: {"value": 19, "unit": "A"}
